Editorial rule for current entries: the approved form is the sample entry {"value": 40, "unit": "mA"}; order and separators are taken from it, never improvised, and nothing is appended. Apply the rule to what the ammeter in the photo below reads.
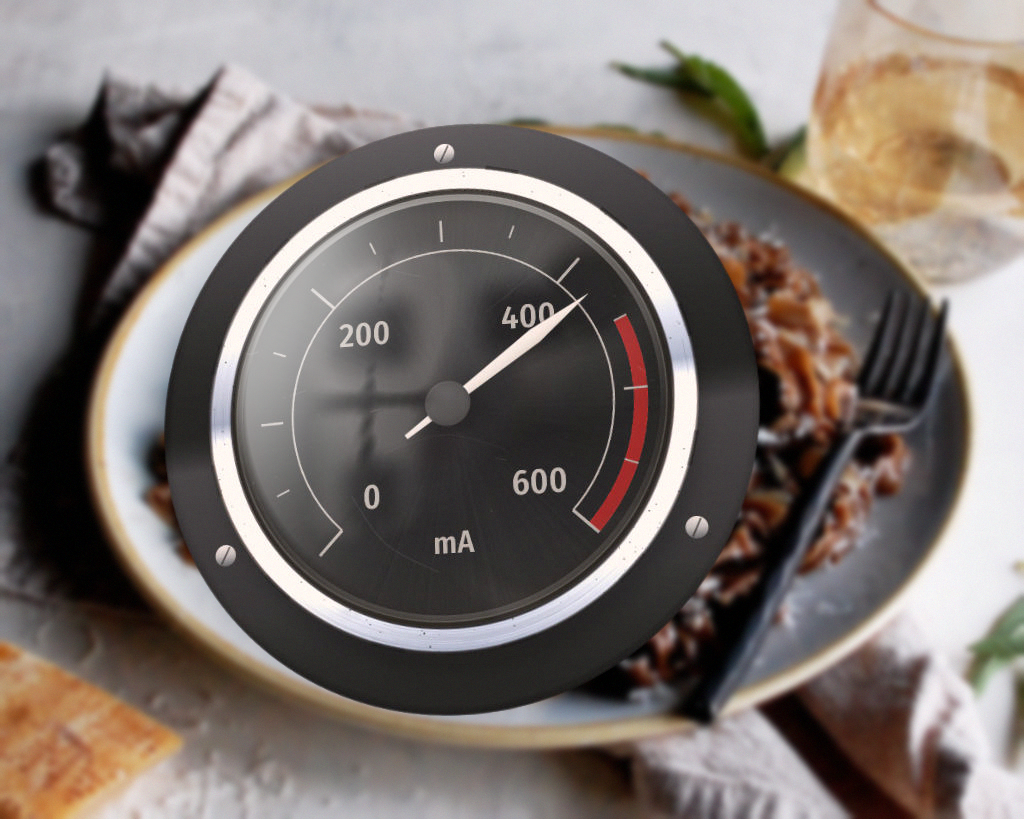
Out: {"value": 425, "unit": "mA"}
